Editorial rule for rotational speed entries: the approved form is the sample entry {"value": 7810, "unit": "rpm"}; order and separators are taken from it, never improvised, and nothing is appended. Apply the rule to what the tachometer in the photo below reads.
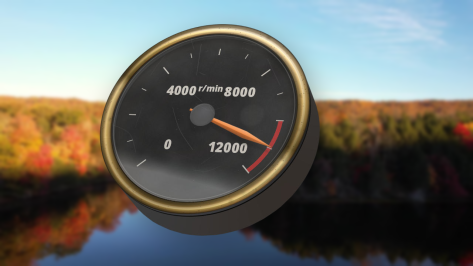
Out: {"value": 11000, "unit": "rpm"}
